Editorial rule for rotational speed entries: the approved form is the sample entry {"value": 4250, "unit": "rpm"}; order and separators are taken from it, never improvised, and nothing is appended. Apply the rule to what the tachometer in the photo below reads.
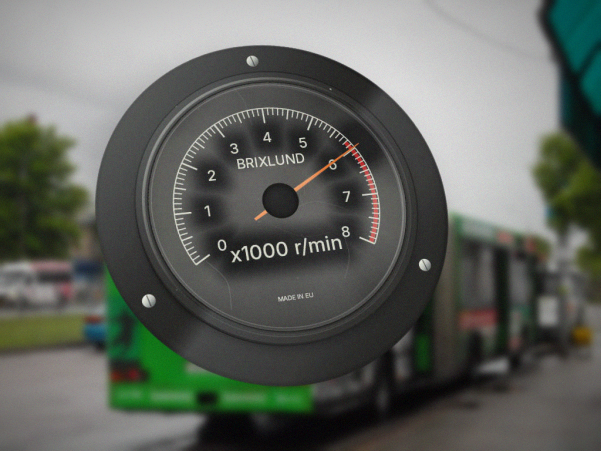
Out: {"value": 6000, "unit": "rpm"}
